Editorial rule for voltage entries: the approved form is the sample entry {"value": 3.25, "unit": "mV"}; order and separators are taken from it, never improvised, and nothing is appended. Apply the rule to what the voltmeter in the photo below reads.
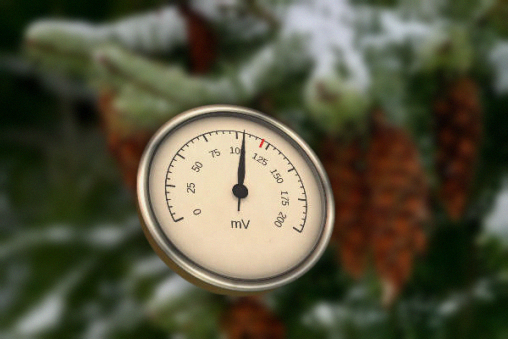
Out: {"value": 105, "unit": "mV"}
